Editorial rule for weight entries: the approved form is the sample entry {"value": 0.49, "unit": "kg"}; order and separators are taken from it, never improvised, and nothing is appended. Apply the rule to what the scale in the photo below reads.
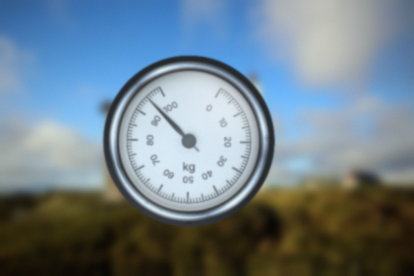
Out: {"value": 95, "unit": "kg"}
